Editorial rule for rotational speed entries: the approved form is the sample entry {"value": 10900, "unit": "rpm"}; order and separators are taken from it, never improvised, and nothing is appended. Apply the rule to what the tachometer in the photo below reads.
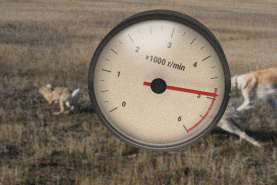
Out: {"value": 4875, "unit": "rpm"}
